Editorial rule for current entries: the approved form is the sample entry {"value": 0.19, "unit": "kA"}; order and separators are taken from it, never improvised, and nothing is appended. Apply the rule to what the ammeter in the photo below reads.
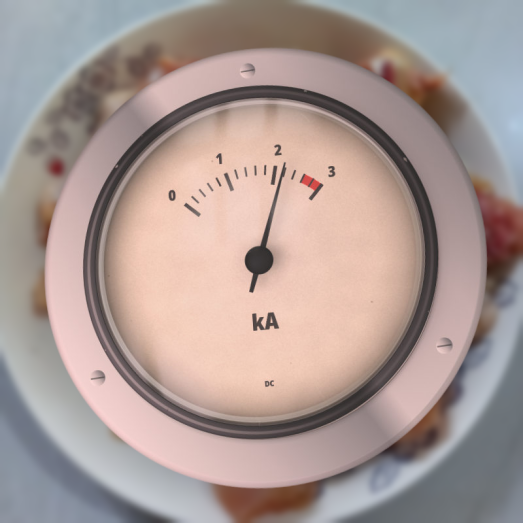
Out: {"value": 2.2, "unit": "kA"}
